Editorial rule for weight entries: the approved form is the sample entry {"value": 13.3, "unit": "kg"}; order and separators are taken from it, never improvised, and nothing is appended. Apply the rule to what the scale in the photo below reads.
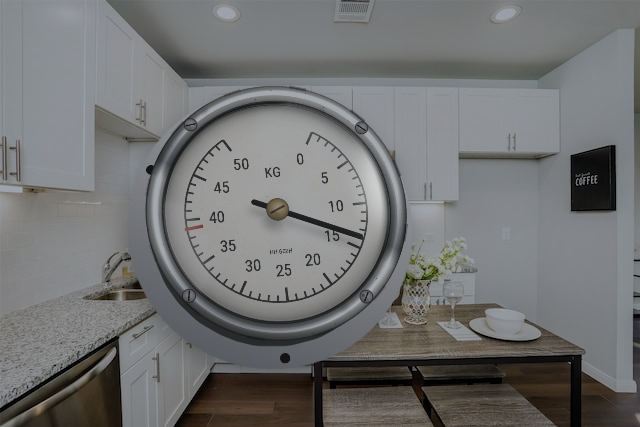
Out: {"value": 14, "unit": "kg"}
